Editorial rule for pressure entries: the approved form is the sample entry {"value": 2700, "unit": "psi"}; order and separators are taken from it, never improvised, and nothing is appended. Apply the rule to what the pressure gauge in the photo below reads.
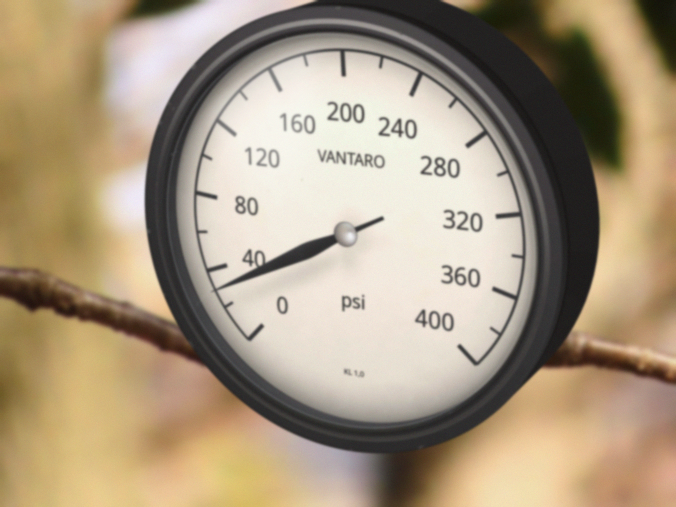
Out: {"value": 30, "unit": "psi"}
